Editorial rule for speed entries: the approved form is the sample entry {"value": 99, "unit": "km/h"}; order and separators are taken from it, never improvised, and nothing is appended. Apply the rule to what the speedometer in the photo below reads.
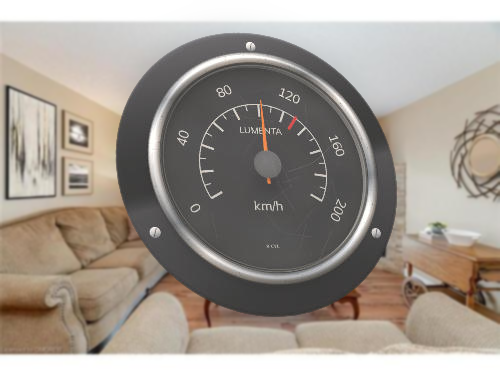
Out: {"value": 100, "unit": "km/h"}
